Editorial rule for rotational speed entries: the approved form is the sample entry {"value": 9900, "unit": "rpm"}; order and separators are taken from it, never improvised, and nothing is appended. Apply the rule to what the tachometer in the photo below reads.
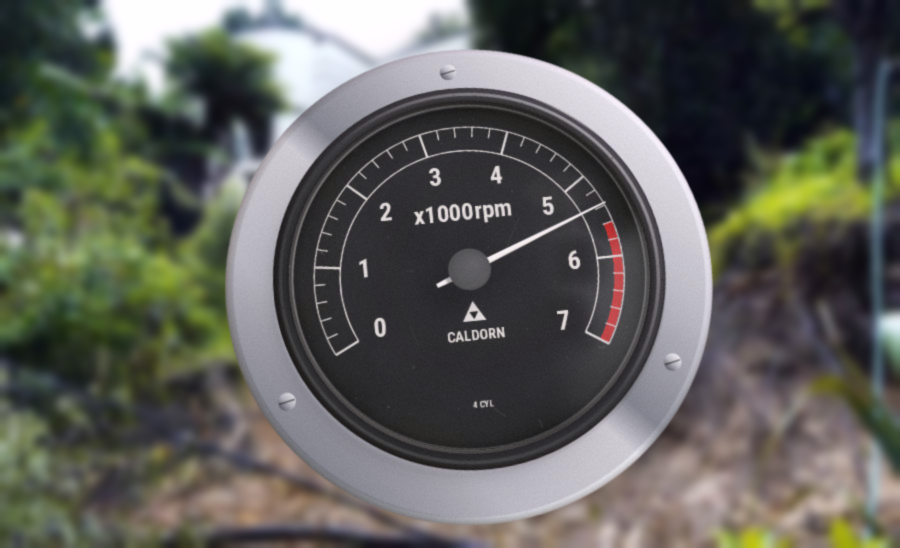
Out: {"value": 5400, "unit": "rpm"}
